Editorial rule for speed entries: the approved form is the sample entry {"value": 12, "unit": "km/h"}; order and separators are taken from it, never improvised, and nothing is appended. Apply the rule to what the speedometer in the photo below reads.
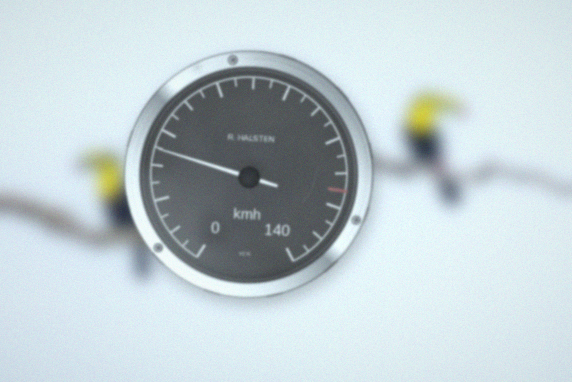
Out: {"value": 35, "unit": "km/h"}
